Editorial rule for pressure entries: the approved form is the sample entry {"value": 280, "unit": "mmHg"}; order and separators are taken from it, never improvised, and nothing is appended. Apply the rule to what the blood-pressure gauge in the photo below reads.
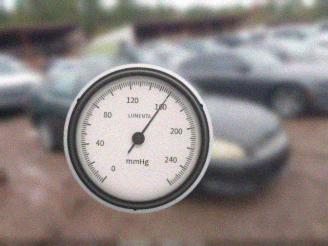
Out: {"value": 160, "unit": "mmHg"}
